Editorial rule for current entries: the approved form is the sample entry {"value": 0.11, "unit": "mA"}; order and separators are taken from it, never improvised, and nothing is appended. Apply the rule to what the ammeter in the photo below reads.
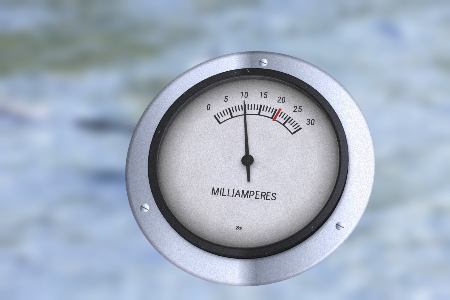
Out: {"value": 10, "unit": "mA"}
